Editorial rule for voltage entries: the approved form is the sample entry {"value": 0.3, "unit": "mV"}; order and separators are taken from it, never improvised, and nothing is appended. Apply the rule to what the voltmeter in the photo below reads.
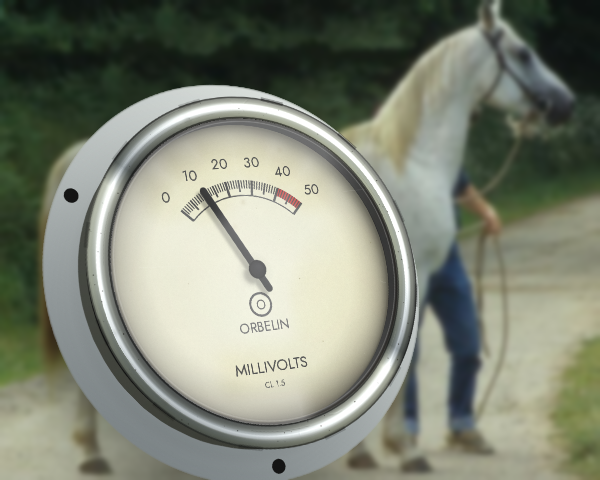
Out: {"value": 10, "unit": "mV"}
